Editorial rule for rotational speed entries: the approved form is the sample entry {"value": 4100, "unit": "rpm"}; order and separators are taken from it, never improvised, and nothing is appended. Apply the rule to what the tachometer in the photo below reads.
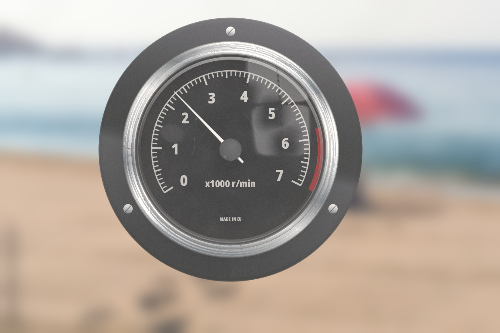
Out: {"value": 2300, "unit": "rpm"}
